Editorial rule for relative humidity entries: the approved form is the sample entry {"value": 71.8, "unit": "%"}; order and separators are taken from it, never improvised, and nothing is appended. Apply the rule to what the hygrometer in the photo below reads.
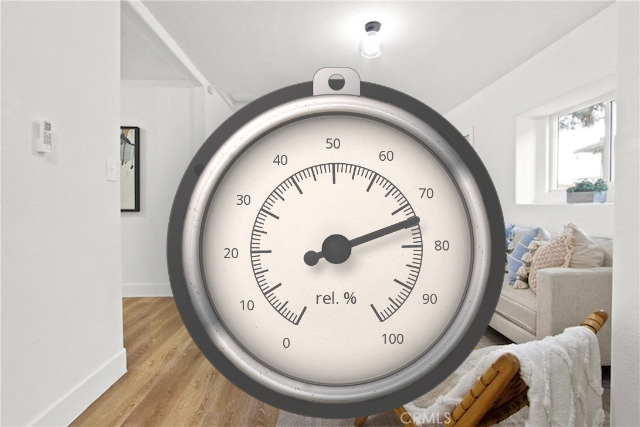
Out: {"value": 74, "unit": "%"}
